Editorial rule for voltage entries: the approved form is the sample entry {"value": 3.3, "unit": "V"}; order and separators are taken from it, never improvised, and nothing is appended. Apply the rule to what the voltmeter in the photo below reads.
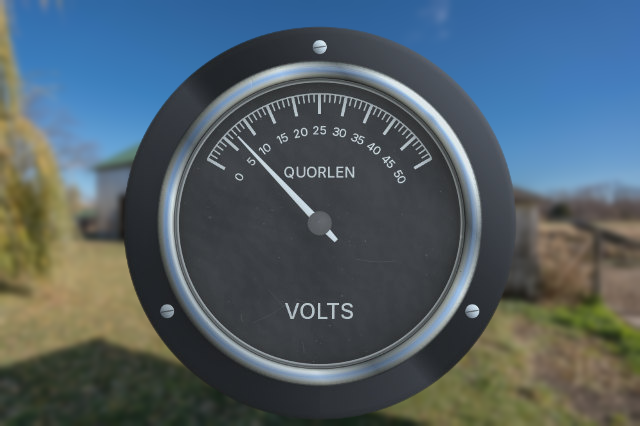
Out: {"value": 7, "unit": "V"}
